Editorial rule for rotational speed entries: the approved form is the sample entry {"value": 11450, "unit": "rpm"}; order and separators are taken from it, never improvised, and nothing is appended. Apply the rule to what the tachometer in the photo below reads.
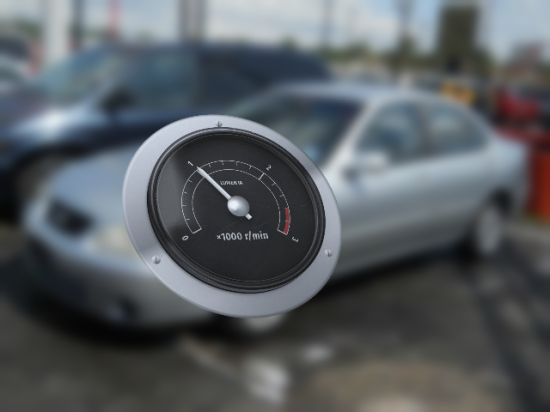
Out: {"value": 1000, "unit": "rpm"}
